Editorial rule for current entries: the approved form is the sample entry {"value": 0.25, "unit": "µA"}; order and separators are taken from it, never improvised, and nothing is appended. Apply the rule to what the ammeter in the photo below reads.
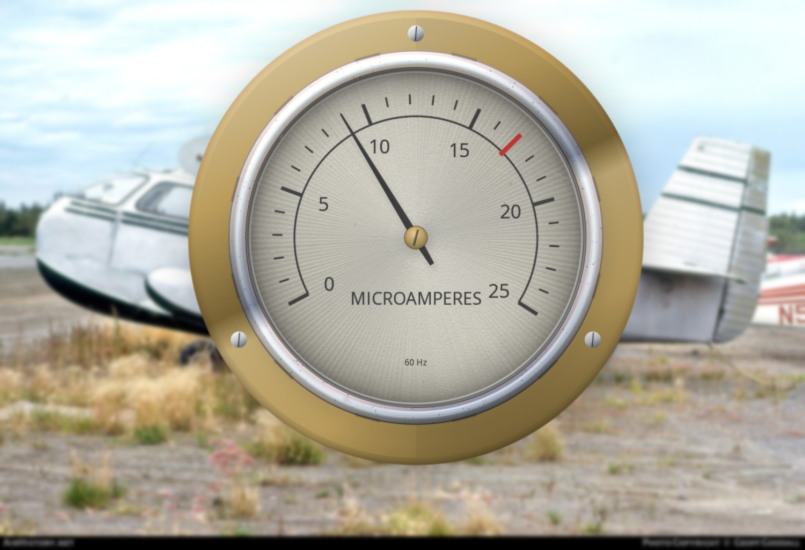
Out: {"value": 9, "unit": "µA"}
